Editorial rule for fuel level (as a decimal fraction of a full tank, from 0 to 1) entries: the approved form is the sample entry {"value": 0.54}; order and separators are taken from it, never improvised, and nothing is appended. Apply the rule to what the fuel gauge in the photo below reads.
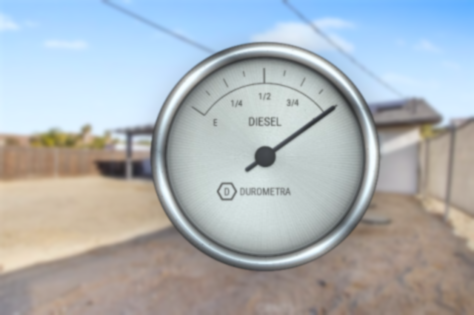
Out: {"value": 1}
